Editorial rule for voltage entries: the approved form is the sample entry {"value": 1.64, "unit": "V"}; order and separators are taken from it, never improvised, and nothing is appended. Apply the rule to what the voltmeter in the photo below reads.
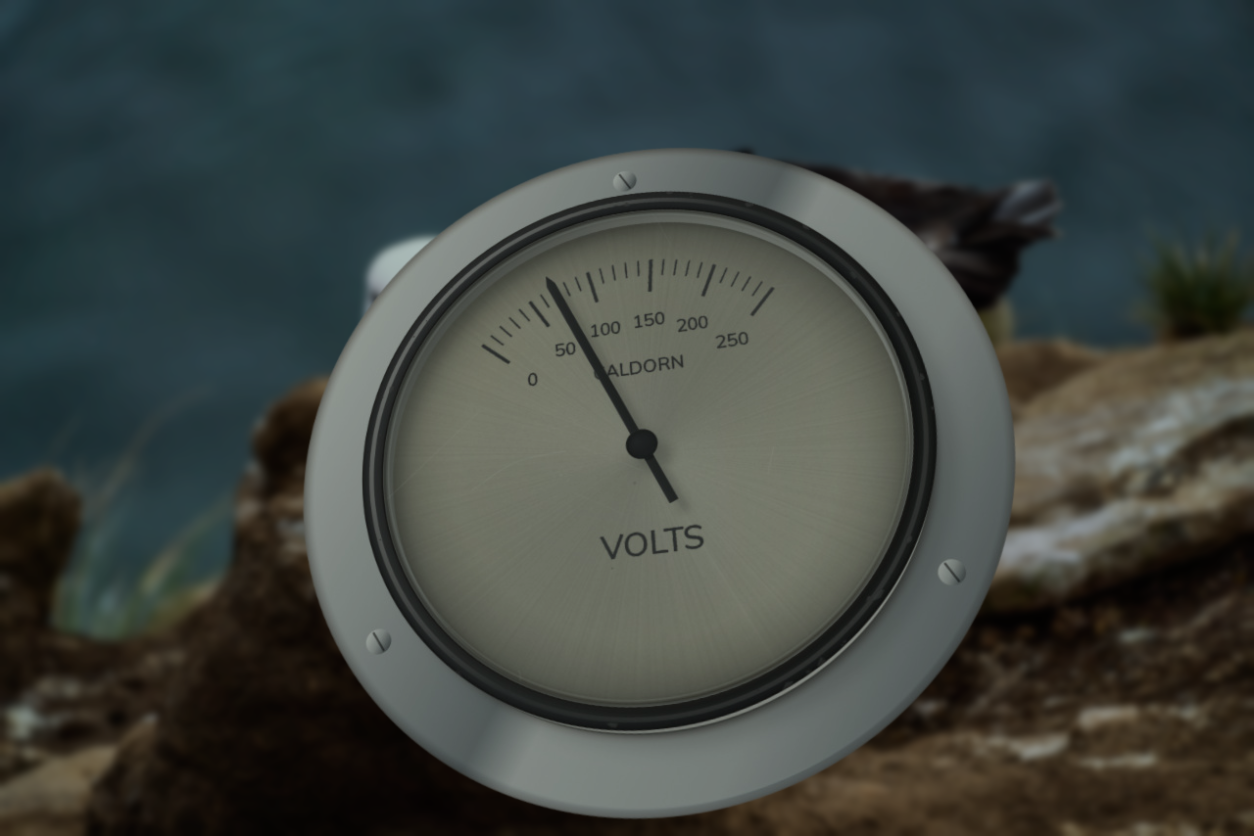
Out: {"value": 70, "unit": "V"}
